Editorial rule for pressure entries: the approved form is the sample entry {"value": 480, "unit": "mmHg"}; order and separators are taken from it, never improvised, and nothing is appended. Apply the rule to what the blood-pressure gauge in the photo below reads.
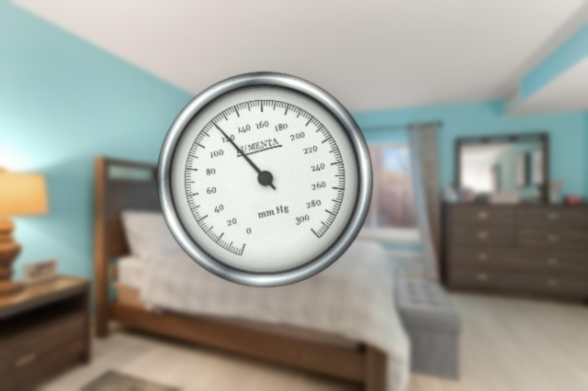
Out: {"value": 120, "unit": "mmHg"}
